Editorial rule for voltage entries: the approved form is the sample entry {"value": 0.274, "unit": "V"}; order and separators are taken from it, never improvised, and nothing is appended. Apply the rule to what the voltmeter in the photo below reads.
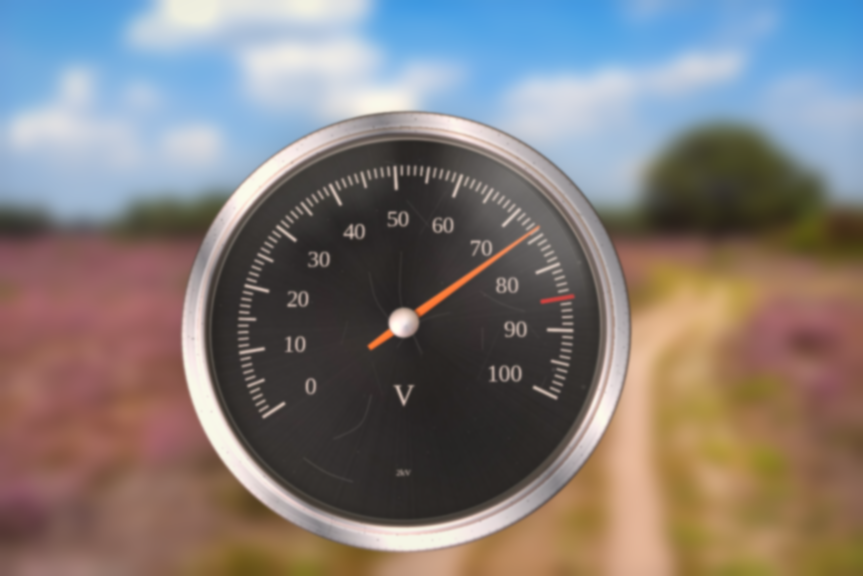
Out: {"value": 74, "unit": "V"}
